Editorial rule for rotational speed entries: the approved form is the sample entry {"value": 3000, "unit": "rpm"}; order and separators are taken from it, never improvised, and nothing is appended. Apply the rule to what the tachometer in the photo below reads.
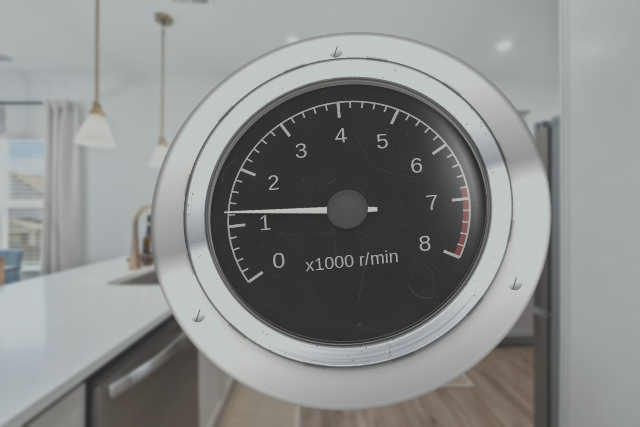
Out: {"value": 1200, "unit": "rpm"}
